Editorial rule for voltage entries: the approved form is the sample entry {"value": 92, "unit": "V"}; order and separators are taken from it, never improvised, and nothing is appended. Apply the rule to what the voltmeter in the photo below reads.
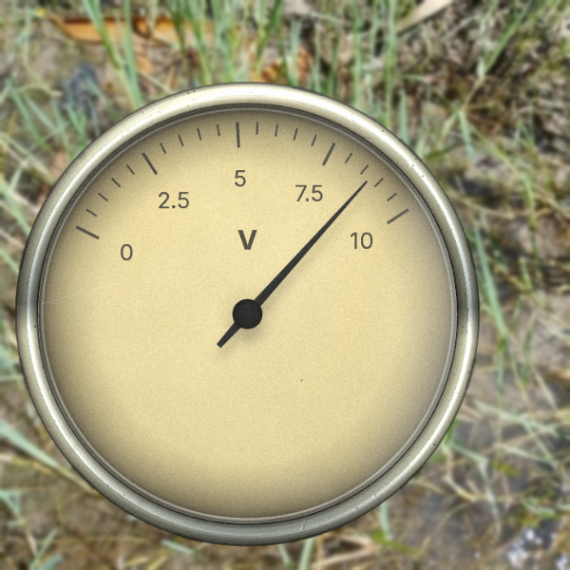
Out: {"value": 8.75, "unit": "V"}
